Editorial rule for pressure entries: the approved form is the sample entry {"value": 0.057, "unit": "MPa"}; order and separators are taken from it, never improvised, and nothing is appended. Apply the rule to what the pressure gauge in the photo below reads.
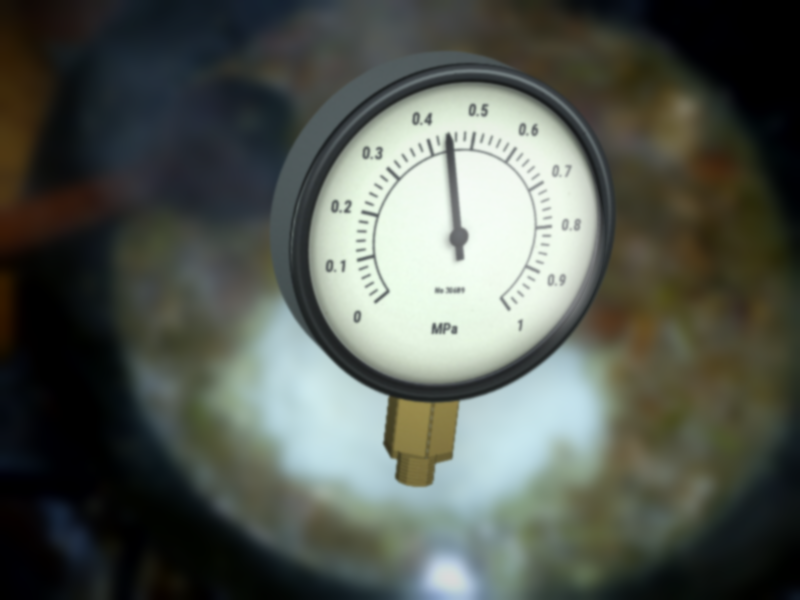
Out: {"value": 0.44, "unit": "MPa"}
